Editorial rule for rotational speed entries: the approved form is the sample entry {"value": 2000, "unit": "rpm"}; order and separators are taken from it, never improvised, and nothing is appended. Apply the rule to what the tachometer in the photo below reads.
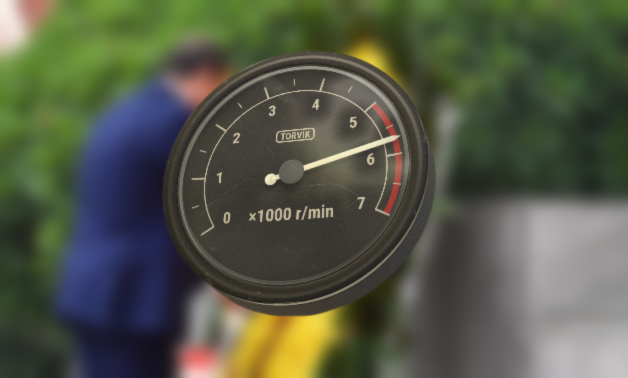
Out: {"value": 5750, "unit": "rpm"}
